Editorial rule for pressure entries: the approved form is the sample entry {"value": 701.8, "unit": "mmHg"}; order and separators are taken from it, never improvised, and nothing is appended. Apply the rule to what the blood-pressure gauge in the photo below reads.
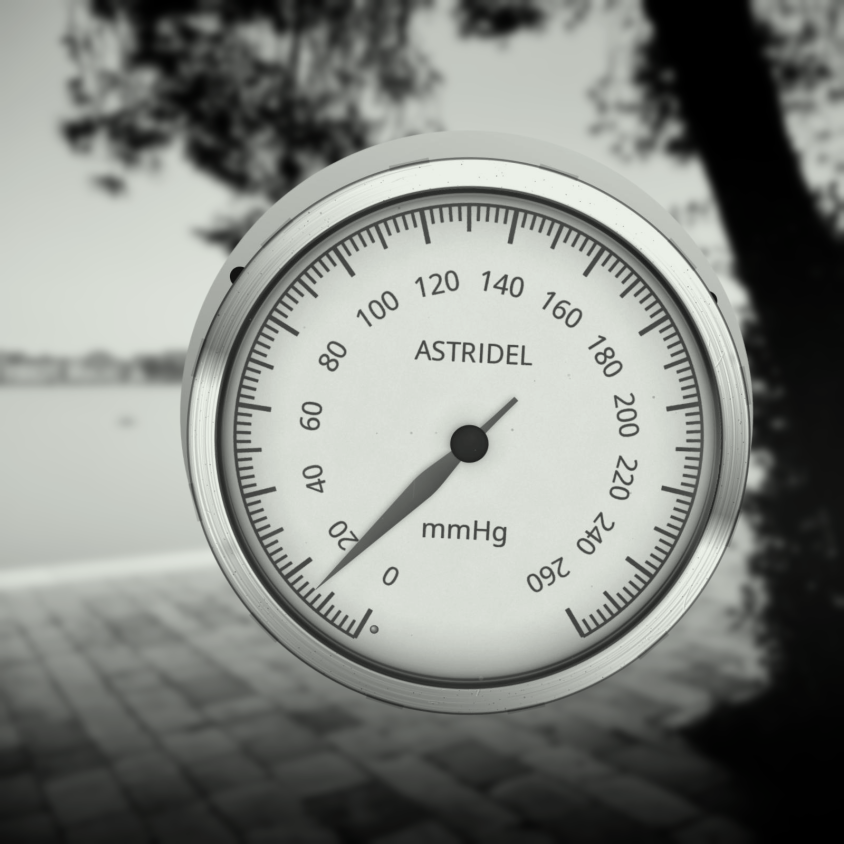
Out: {"value": 14, "unit": "mmHg"}
